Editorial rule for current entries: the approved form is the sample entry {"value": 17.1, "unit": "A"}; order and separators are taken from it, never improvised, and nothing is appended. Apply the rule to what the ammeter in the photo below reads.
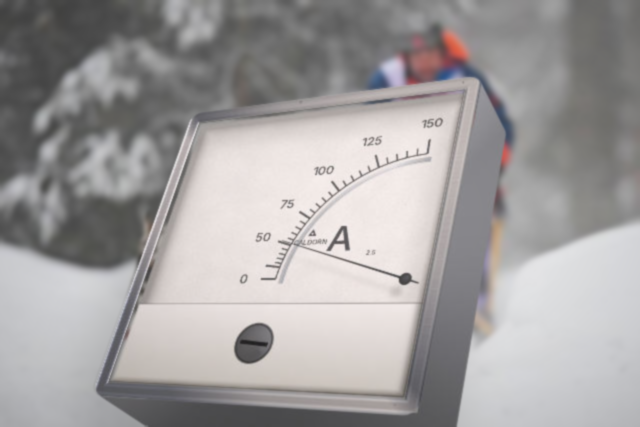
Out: {"value": 50, "unit": "A"}
